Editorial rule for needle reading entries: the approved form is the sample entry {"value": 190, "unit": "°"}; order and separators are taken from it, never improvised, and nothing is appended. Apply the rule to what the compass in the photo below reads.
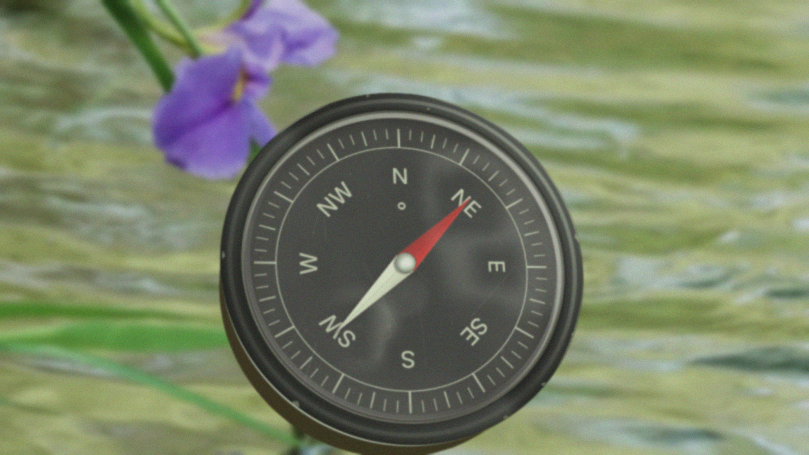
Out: {"value": 45, "unit": "°"}
